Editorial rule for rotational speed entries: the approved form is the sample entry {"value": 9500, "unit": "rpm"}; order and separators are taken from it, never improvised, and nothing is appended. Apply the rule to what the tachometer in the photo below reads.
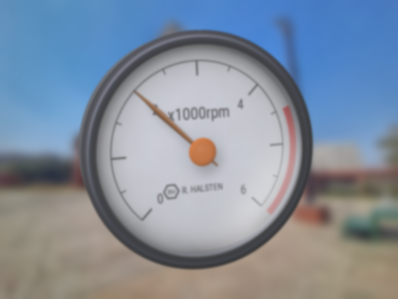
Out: {"value": 2000, "unit": "rpm"}
